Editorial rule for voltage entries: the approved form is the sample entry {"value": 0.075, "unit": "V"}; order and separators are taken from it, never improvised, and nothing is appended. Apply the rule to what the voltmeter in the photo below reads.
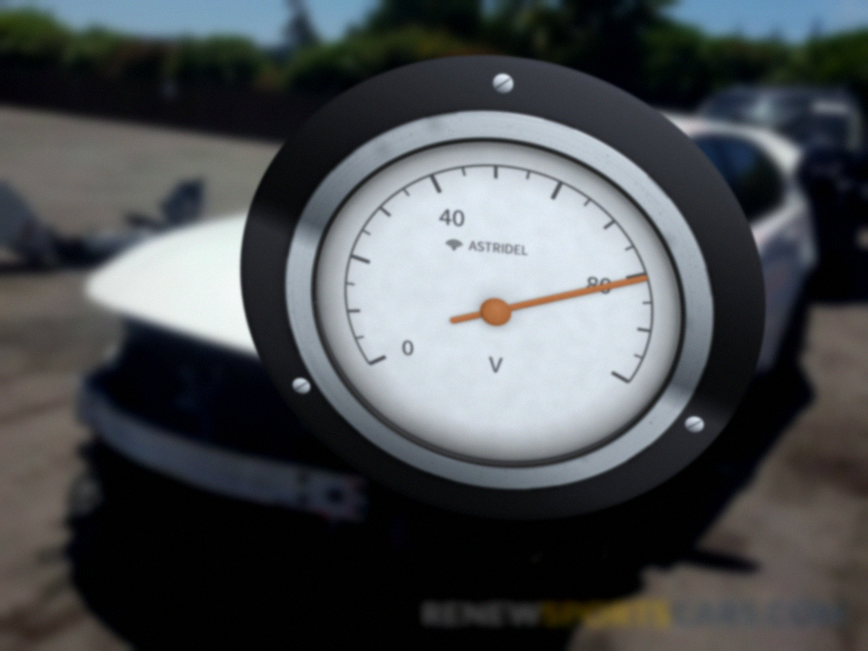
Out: {"value": 80, "unit": "V"}
